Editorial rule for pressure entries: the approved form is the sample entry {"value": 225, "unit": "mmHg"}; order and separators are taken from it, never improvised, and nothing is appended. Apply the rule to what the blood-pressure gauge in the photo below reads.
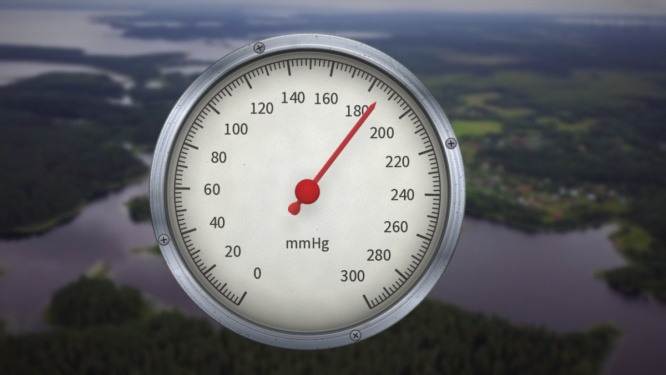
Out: {"value": 186, "unit": "mmHg"}
